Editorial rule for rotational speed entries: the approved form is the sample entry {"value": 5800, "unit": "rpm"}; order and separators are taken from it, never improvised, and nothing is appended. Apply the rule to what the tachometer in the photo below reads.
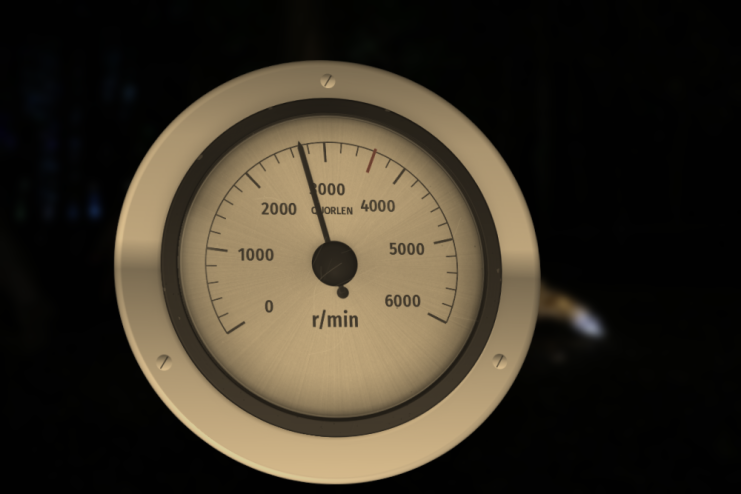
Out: {"value": 2700, "unit": "rpm"}
